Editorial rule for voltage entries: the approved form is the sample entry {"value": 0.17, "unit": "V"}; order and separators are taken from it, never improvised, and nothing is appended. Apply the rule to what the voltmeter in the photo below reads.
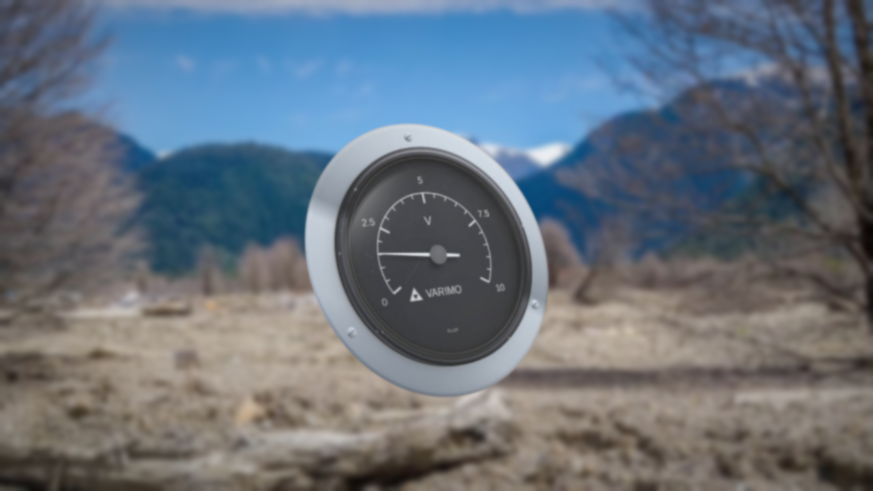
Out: {"value": 1.5, "unit": "V"}
